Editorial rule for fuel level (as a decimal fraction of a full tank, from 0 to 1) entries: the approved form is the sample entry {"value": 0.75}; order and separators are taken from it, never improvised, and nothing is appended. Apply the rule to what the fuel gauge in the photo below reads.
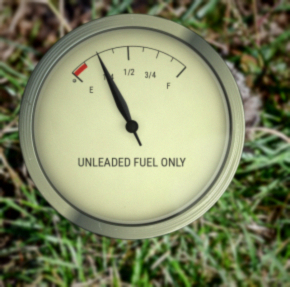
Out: {"value": 0.25}
